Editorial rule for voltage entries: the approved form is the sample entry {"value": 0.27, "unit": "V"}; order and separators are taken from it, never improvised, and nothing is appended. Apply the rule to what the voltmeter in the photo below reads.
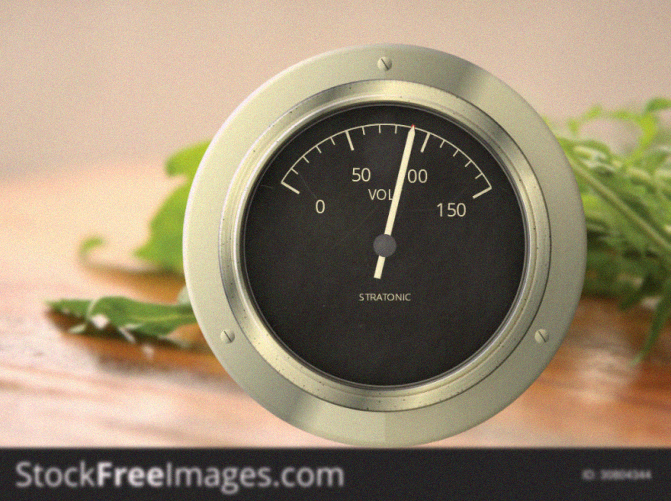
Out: {"value": 90, "unit": "V"}
